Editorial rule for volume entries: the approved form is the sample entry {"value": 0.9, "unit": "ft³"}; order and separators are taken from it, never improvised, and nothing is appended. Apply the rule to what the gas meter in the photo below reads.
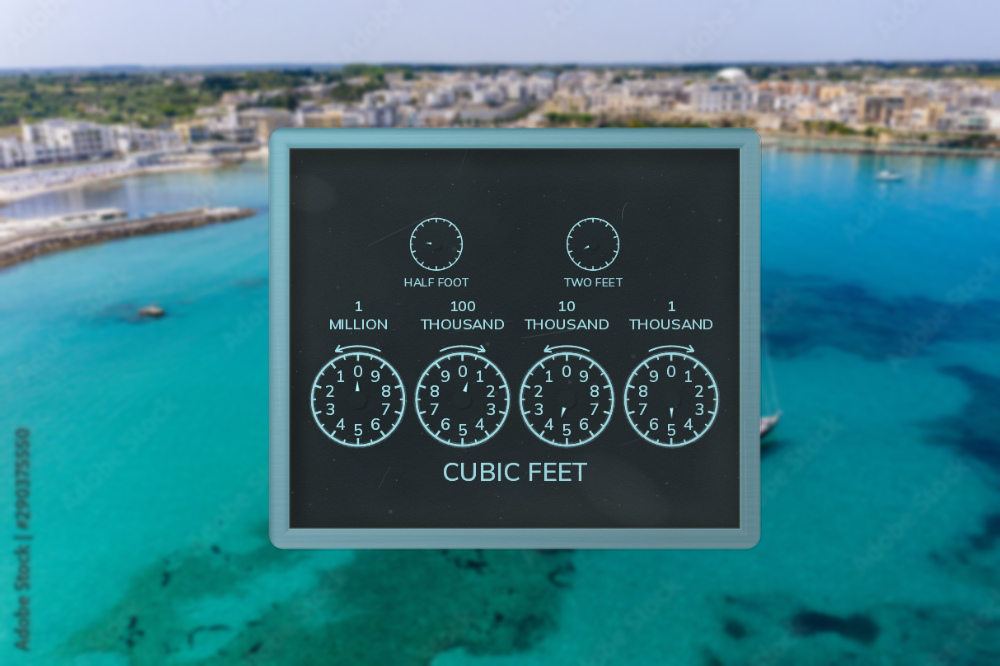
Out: {"value": 4500, "unit": "ft³"}
